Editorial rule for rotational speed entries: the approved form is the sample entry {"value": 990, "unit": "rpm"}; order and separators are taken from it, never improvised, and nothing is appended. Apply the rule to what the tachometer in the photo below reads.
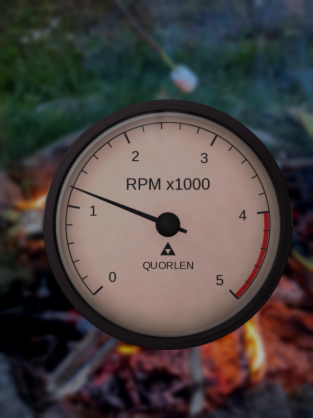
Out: {"value": 1200, "unit": "rpm"}
